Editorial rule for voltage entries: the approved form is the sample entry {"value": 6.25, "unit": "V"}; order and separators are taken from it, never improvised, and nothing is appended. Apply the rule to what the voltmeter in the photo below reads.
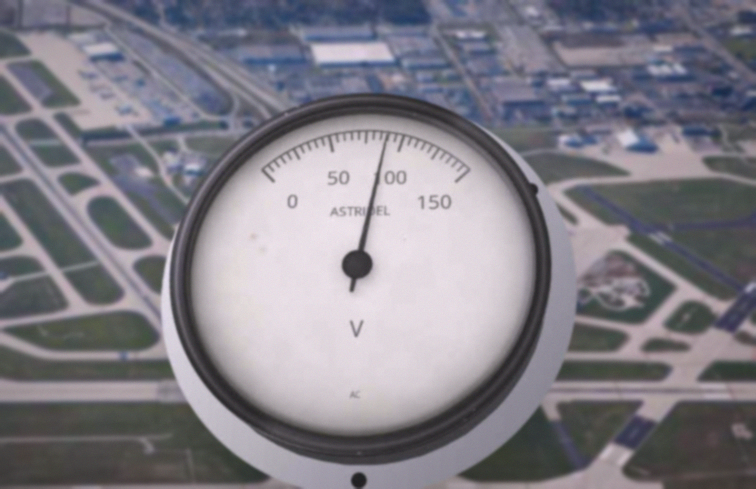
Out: {"value": 90, "unit": "V"}
